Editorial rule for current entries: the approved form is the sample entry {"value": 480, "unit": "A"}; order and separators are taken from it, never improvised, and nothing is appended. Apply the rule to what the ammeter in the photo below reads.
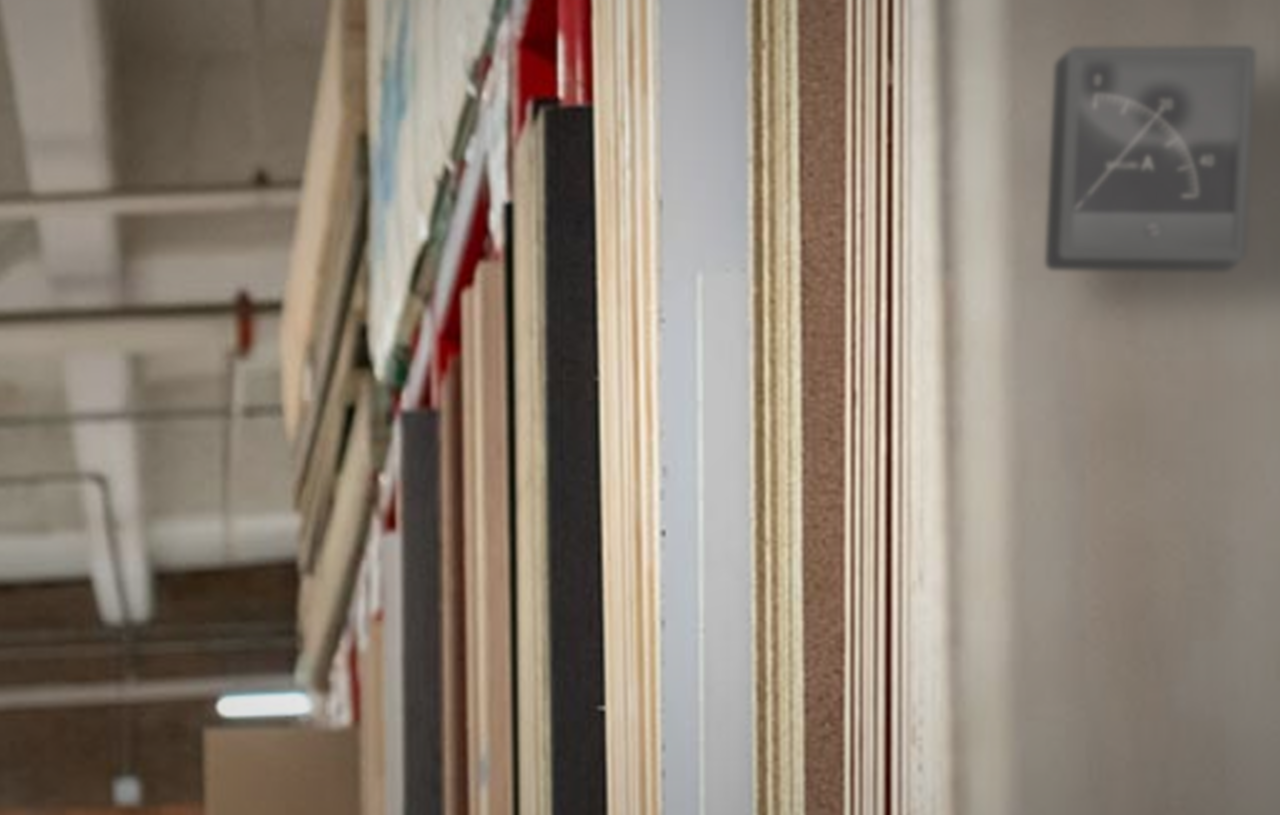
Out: {"value": 20, "unit": "A"}
